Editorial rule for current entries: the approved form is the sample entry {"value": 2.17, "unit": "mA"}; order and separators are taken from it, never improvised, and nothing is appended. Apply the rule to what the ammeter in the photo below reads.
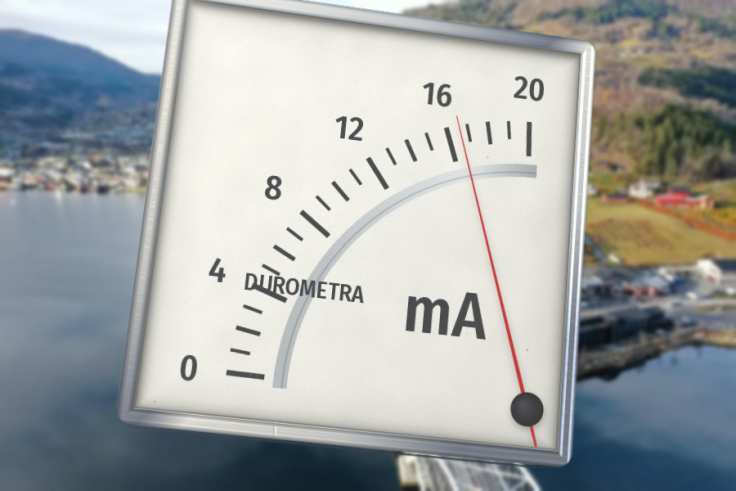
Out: {"value": 16.5, "unit": "mA"}
